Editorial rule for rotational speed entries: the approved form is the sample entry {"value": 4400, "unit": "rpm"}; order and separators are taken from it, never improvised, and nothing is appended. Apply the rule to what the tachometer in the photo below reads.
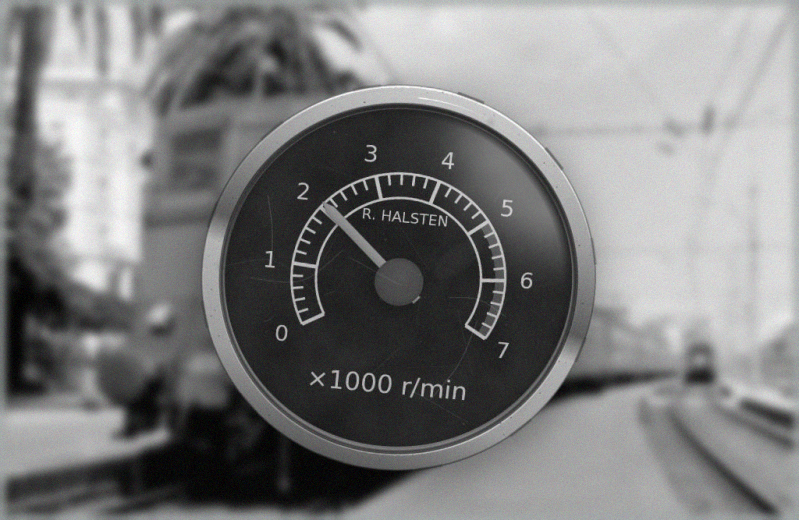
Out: {"value": 2100, "unit": "rpm"}
